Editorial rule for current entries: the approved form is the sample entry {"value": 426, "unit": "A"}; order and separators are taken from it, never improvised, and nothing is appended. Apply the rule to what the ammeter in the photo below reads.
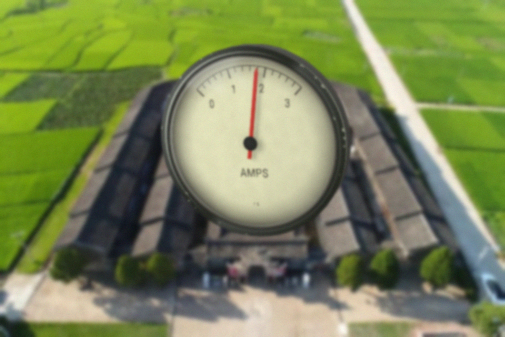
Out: {"value": 1.8, "unit": "A"}
